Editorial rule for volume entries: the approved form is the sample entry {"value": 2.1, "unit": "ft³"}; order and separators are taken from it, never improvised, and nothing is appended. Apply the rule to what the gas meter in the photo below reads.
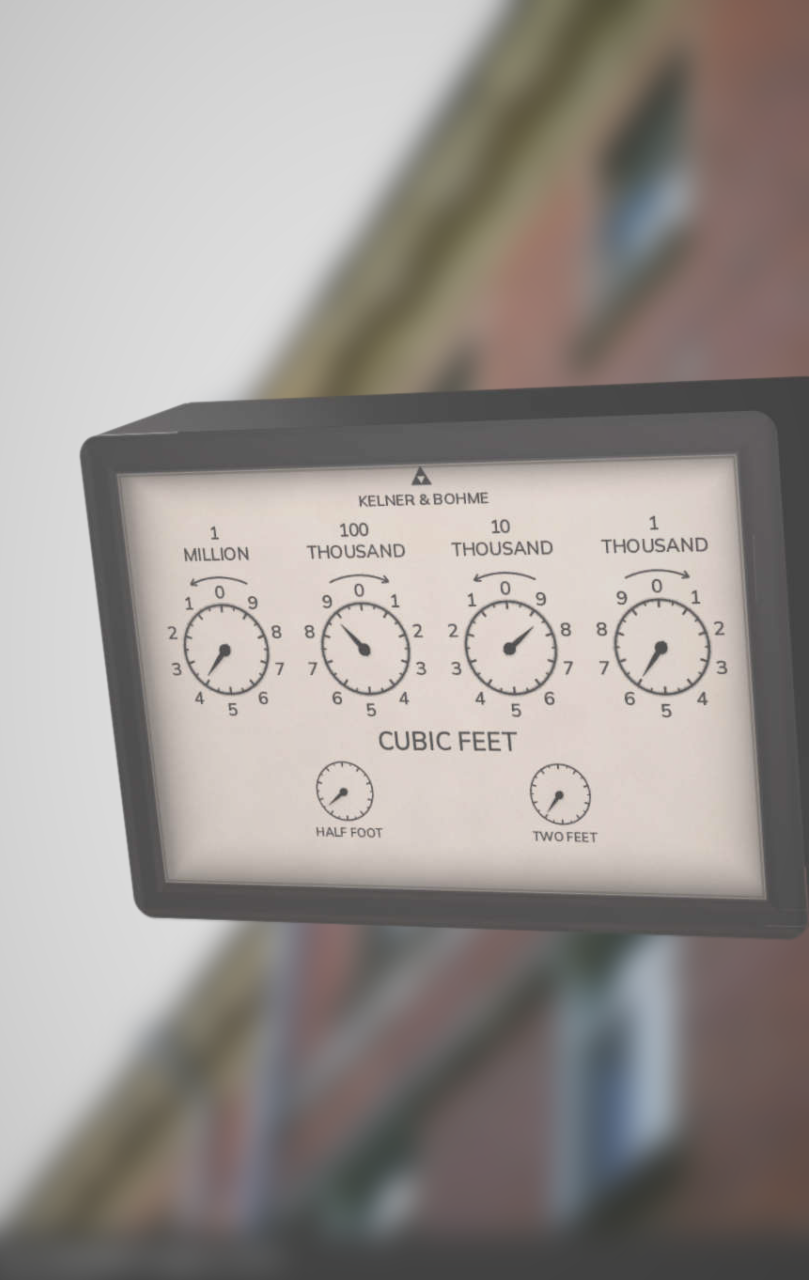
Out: {"value": 388600, "unit": "ft³"}
